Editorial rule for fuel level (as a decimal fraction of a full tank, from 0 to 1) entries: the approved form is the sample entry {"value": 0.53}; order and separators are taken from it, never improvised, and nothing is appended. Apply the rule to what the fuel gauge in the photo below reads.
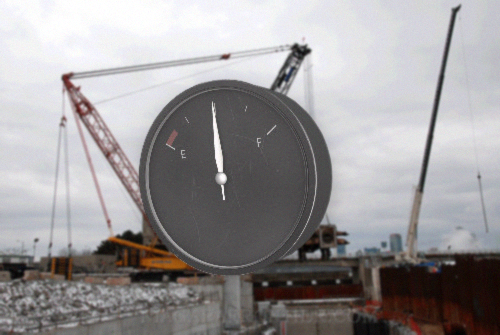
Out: {"value": 0.5}
